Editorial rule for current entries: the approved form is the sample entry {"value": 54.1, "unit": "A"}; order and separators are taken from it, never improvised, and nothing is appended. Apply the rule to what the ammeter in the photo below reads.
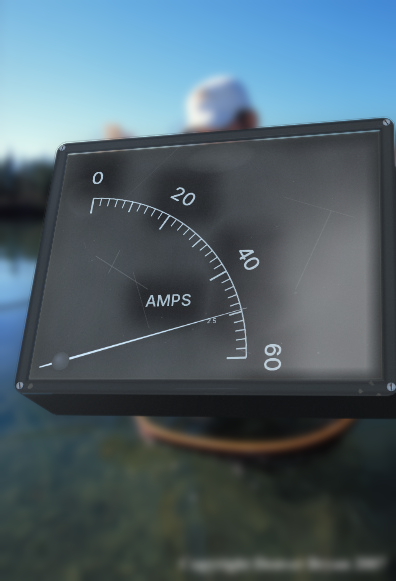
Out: {"value": 50, "unit": "A"}
